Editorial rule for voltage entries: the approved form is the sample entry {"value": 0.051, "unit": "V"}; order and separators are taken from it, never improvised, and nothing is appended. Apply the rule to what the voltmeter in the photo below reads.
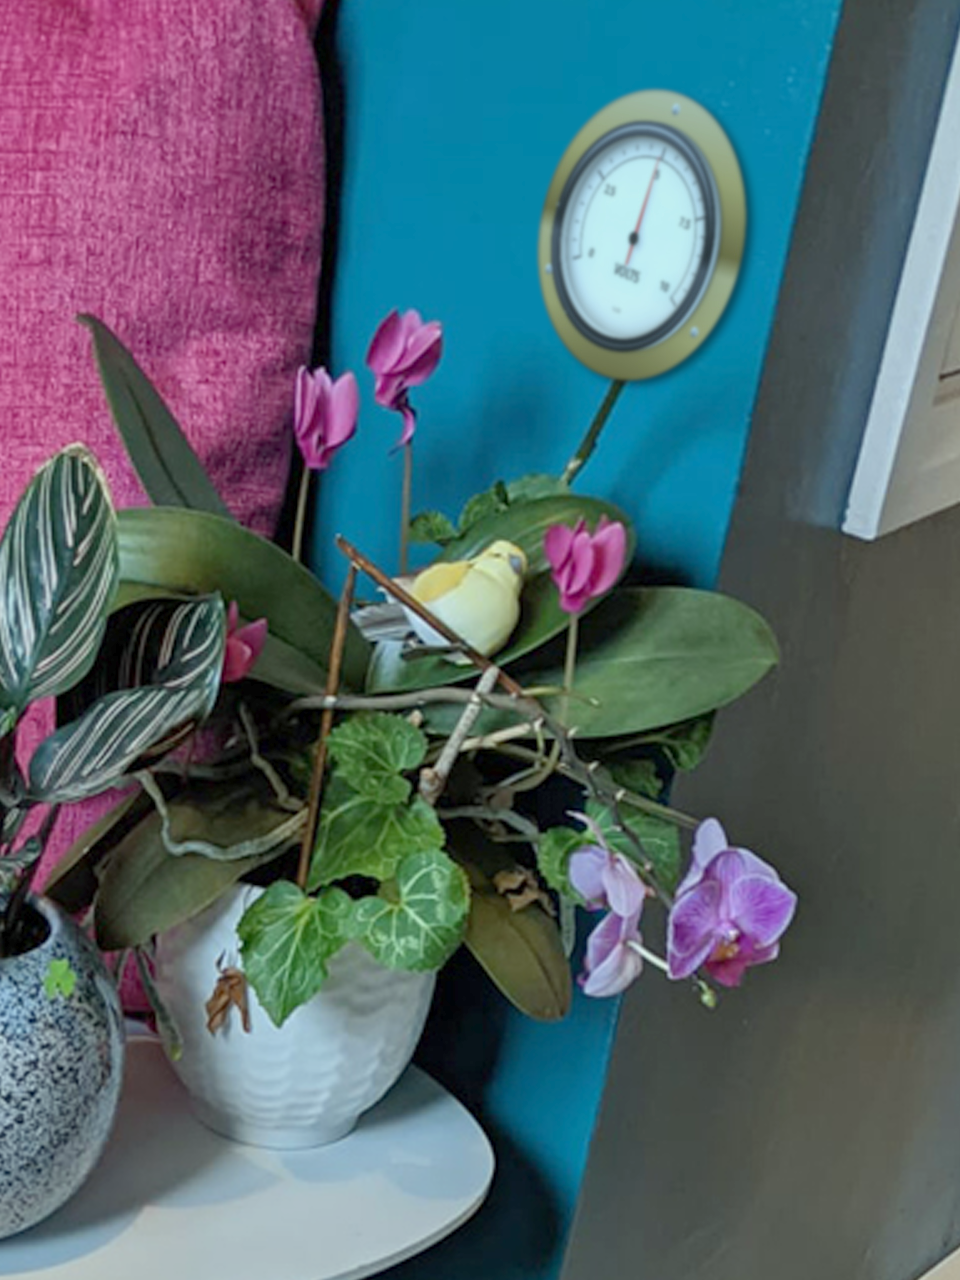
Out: {"value": 5, "unit": "V"}
